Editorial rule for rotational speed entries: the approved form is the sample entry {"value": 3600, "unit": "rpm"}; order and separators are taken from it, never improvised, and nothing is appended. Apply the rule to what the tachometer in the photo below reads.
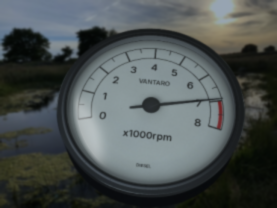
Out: {"value": 7000, "unit": "rpm"}
